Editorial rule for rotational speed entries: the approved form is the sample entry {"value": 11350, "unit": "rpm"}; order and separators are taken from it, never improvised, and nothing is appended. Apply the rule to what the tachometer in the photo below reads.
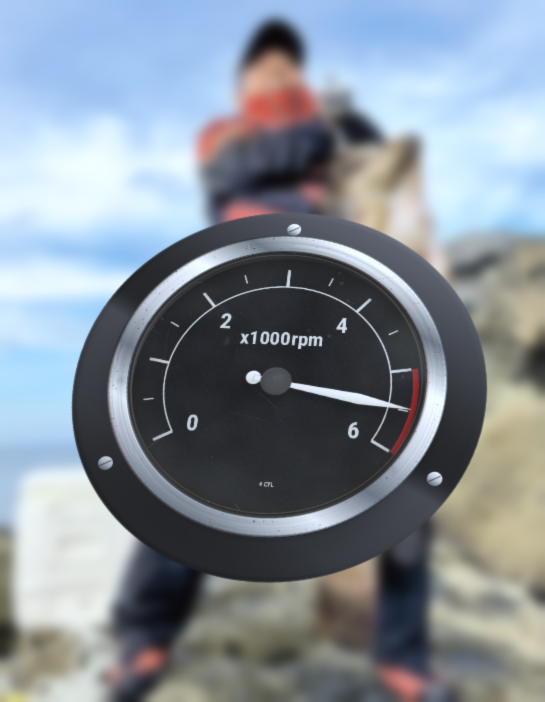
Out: {"value": 5500, "unit": "rpm"}
